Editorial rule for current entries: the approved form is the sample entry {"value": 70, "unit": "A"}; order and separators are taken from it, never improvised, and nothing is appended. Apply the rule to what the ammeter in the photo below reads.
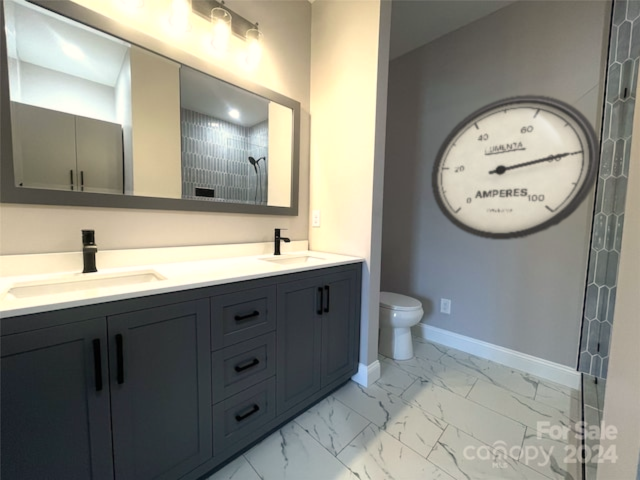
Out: {"value": 80, "unit": "A"}
